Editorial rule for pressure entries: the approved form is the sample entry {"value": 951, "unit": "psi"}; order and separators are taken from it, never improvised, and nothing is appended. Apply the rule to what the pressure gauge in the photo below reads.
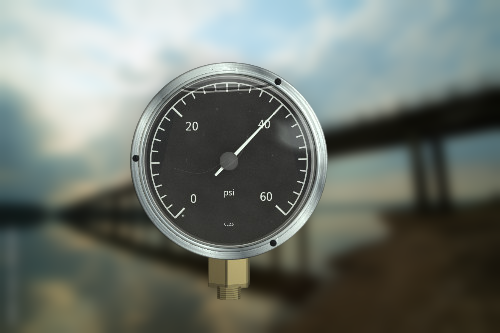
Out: {"value": 40, "unit": "psi"}
